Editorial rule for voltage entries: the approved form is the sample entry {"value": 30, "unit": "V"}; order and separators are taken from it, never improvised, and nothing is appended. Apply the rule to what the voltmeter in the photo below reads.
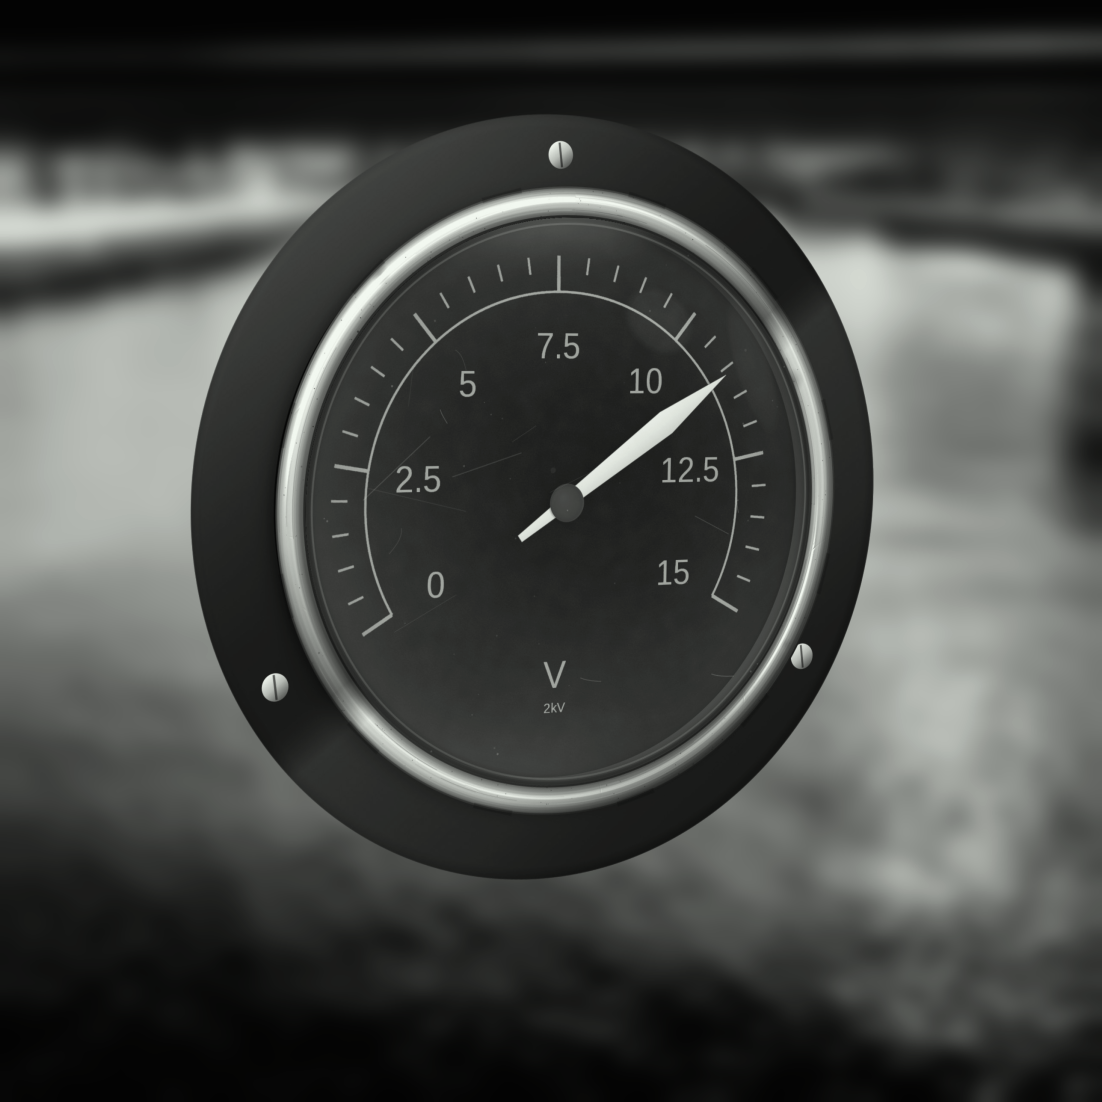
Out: {"value": 11, "unit": "V"}
